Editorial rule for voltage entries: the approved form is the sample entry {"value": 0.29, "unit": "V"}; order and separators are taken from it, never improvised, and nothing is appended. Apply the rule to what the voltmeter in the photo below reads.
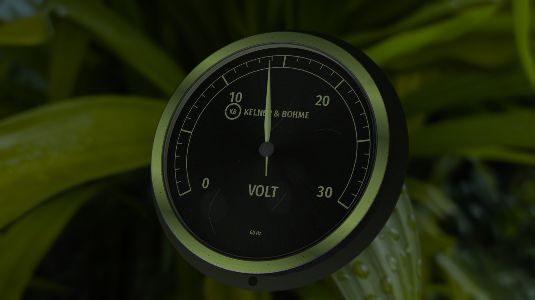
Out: {"value": 14, "unit": "V"}
